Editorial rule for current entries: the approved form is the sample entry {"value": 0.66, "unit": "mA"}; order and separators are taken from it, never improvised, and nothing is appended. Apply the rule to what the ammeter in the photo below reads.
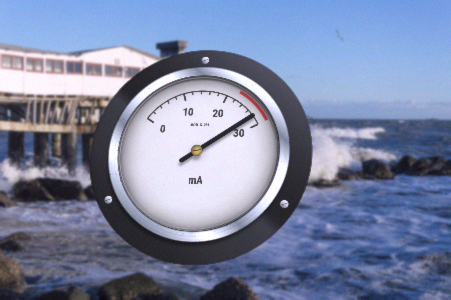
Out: {"value": 28, "unit": "mA"}
